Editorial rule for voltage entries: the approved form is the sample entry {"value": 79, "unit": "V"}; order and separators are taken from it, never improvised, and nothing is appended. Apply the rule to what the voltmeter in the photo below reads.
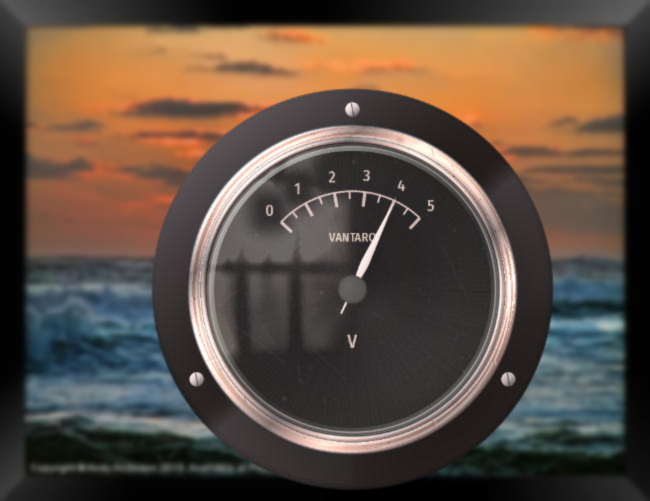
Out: {"value": 4, "unit": "V"}
